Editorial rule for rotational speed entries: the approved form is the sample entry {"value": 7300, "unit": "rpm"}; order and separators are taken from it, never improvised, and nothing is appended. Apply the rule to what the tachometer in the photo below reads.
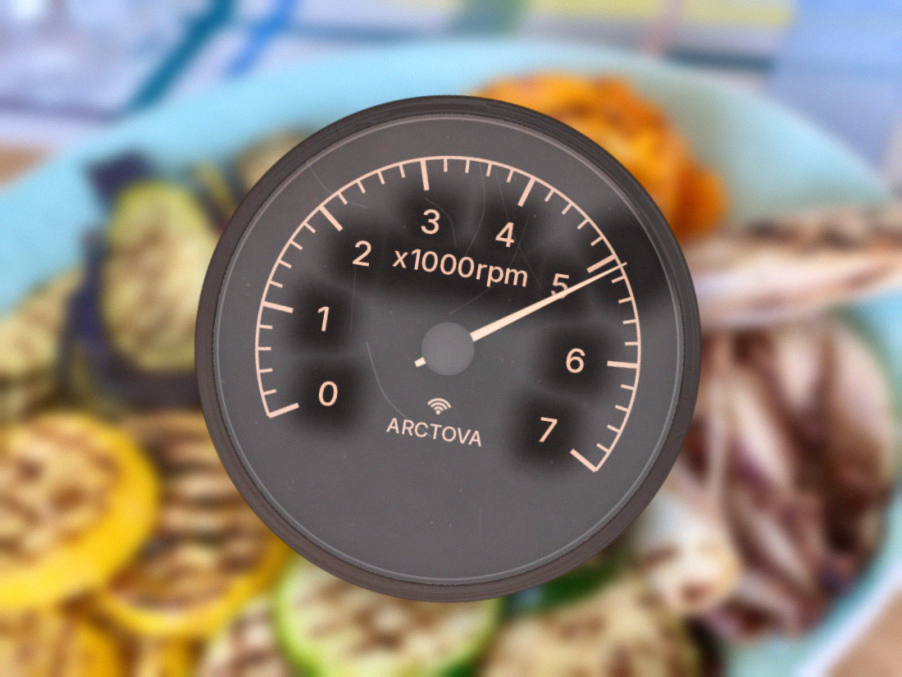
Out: {"value": 5100, "unit": "rpm"}
